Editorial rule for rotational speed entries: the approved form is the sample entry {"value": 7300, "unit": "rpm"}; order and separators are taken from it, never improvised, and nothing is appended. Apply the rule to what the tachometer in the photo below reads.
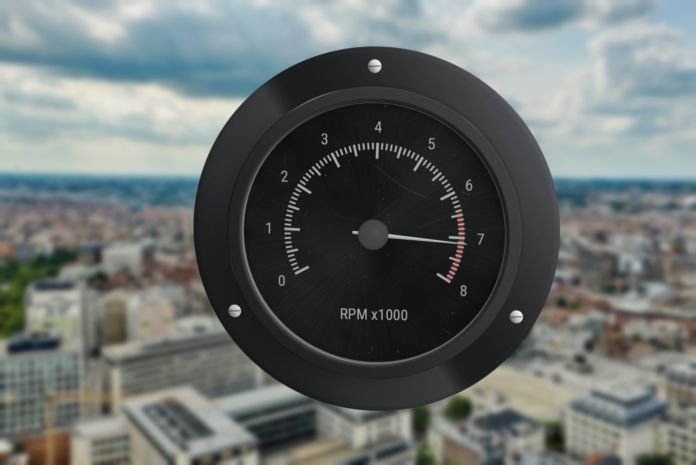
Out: {"value": 7100, "unit": "rpm"}
